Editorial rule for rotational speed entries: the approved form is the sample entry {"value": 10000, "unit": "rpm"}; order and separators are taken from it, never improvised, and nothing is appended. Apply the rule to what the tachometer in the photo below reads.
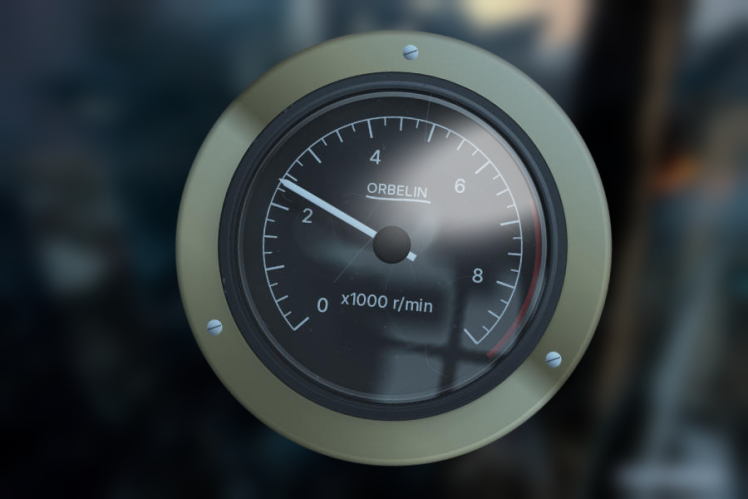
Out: {"value": 2375, "unit": "rpm"}
